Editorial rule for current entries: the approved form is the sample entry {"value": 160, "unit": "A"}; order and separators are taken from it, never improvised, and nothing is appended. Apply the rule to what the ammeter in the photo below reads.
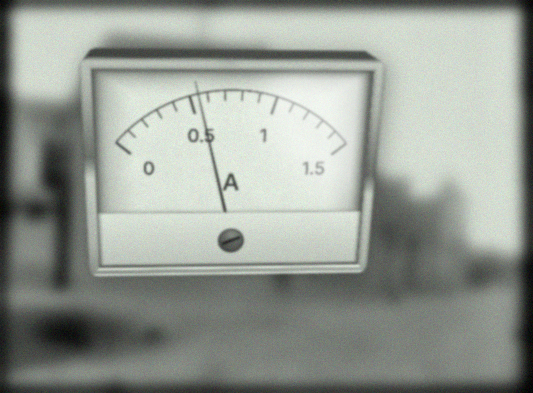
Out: {"value": 0.55, "unit": "A"}
